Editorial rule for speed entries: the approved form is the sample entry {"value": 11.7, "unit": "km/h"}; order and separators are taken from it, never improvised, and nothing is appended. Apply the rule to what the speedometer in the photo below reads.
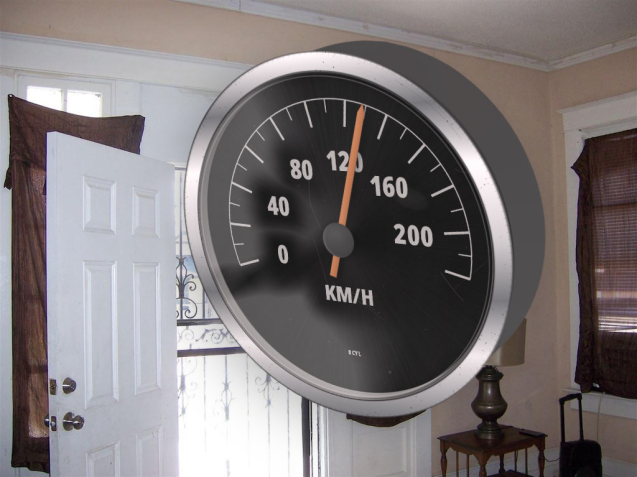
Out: {"value": 130, "unit": "km/h"}
